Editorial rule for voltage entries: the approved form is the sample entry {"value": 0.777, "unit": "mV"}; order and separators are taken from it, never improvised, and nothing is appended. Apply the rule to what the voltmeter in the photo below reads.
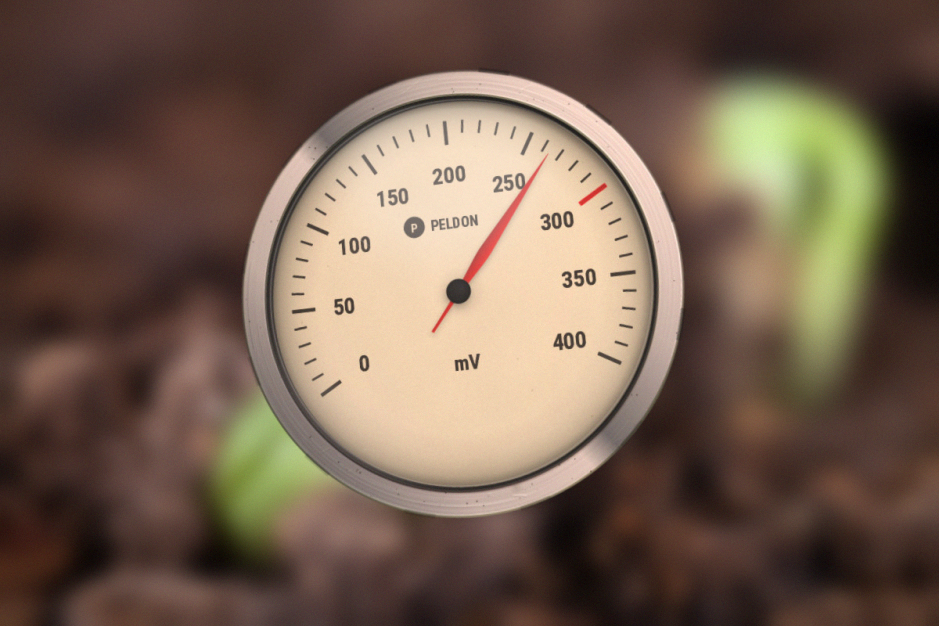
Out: {"value": 265, "unit": "mV"}
